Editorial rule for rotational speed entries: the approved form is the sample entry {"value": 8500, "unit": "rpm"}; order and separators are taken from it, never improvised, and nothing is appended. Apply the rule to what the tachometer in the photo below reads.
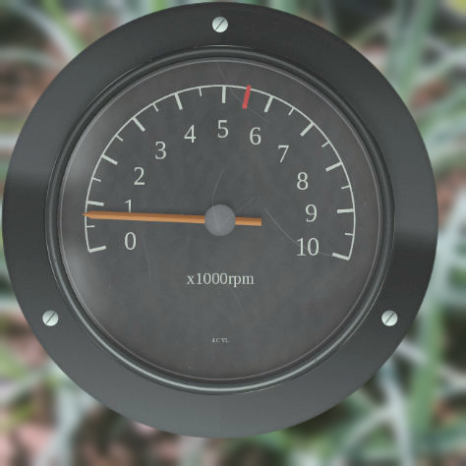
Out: {"value": 750, "unit": "rpm"}
